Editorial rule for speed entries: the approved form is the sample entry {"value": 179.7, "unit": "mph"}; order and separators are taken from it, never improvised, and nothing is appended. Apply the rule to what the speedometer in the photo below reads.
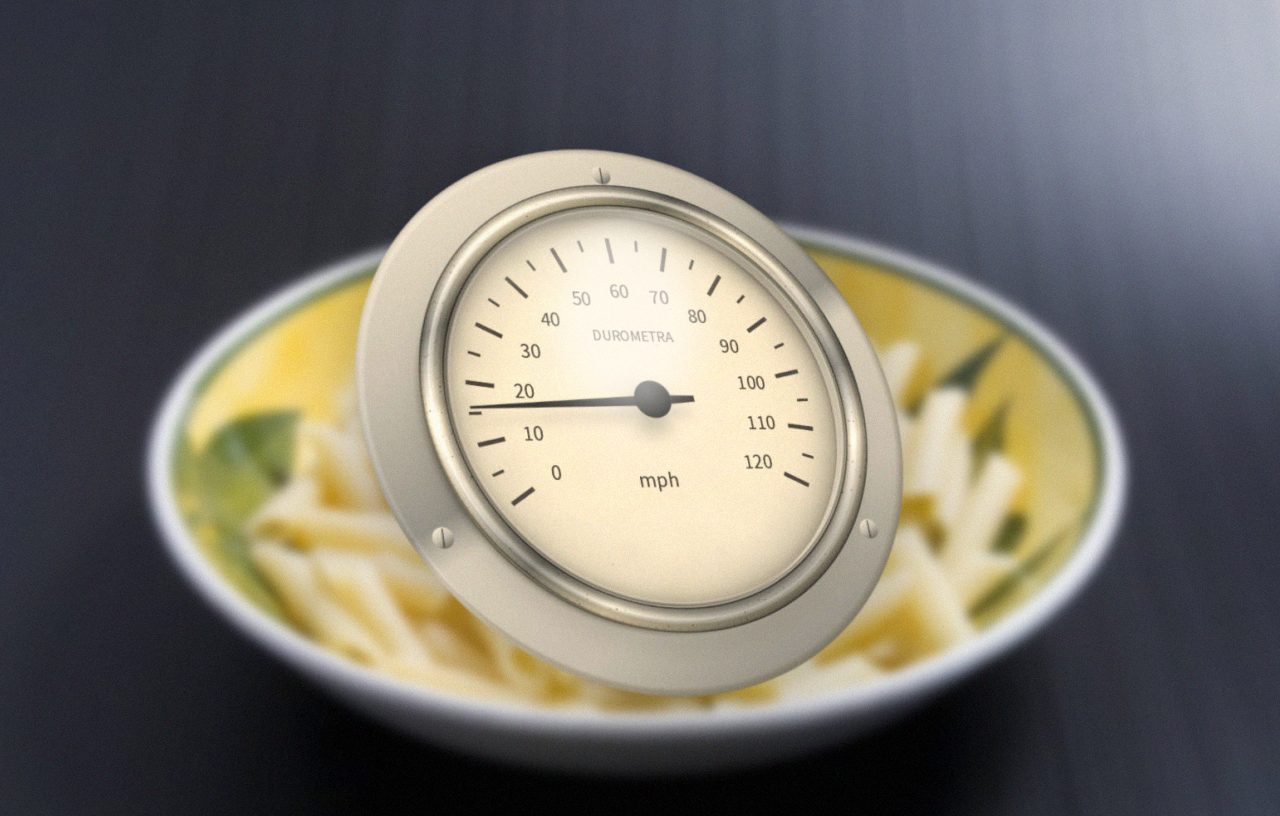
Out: {"value": 15, "unit": "mph"}
